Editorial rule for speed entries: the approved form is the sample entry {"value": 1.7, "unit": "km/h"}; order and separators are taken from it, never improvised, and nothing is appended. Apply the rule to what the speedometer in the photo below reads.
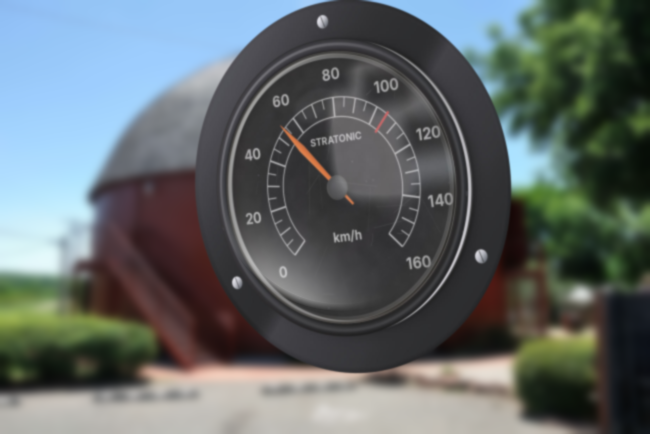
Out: {"value": 55, "unit": "km/h"}
